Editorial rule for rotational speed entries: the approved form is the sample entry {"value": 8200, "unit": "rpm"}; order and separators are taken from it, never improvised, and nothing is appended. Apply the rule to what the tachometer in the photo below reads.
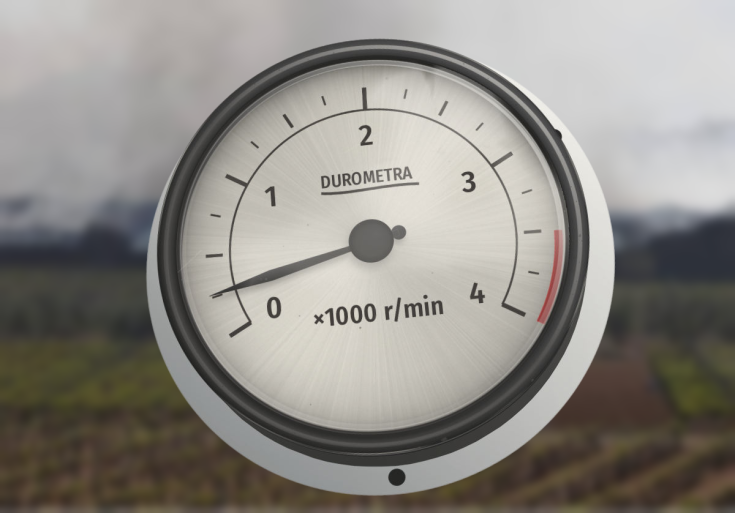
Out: {"value": 250, "unit": "rpm"}
